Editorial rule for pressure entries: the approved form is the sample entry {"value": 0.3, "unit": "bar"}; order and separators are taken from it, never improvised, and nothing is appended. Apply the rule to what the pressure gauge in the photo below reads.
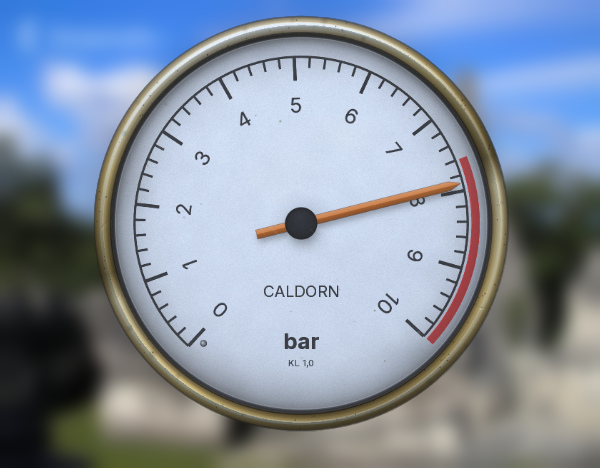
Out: {"value": 7.9, "unit": "bar"}
